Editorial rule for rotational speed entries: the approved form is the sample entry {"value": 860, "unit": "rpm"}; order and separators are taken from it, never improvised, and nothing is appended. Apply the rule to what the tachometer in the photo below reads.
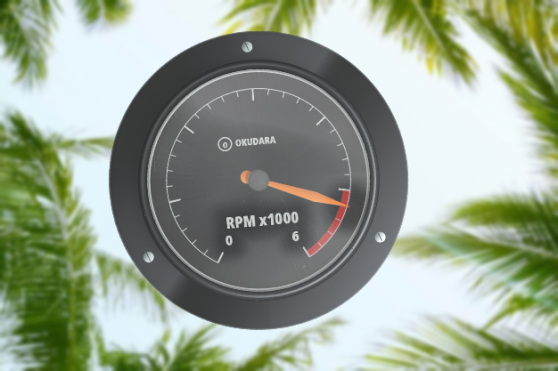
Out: {"value": 5200, "unit": "rpm"}
